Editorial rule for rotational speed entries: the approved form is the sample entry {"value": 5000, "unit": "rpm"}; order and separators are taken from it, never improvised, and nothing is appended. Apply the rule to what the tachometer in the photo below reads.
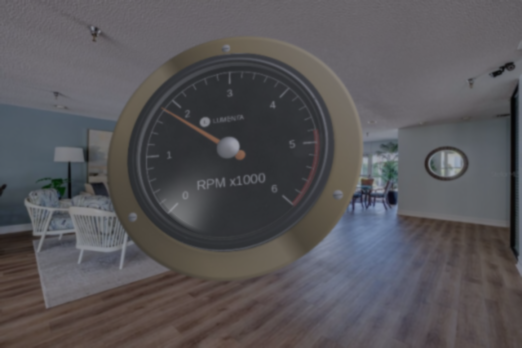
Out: {"value": 1800, "unit": "rpm"}
